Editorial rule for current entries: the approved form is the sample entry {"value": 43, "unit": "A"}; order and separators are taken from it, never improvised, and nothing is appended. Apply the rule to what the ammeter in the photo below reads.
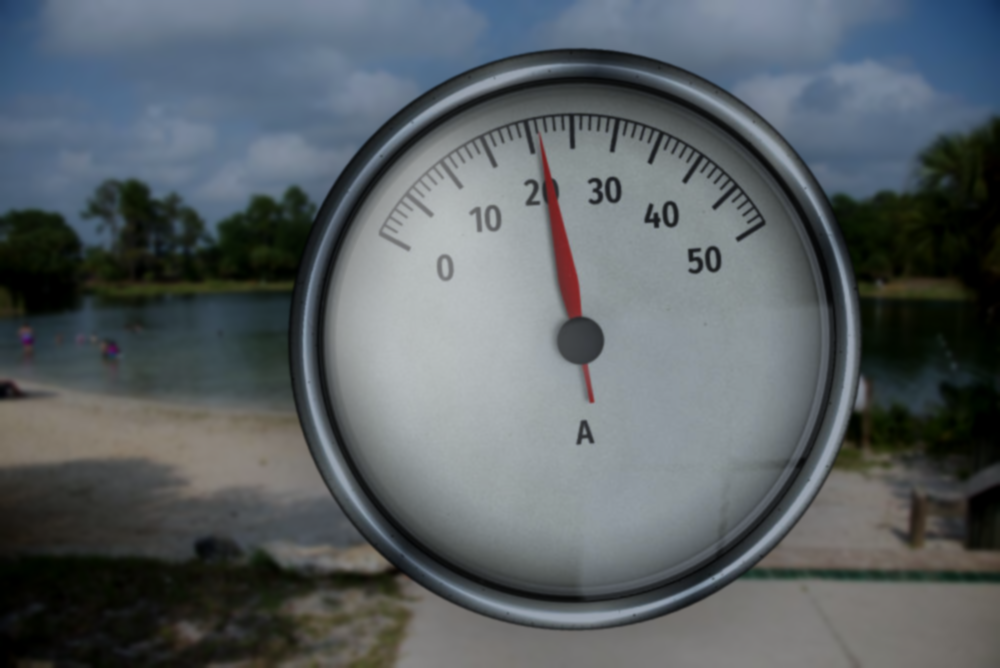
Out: {"value": 21, "unit": "A"}
